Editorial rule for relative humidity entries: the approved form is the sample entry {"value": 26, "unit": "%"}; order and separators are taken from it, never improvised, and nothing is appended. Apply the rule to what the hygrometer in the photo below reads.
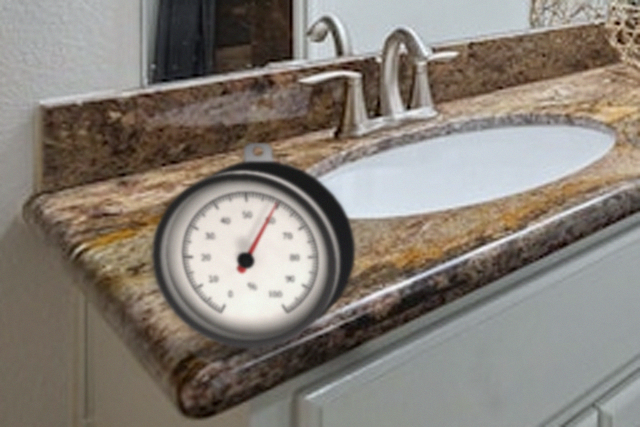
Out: {"value": 60, "unit": "%"}
